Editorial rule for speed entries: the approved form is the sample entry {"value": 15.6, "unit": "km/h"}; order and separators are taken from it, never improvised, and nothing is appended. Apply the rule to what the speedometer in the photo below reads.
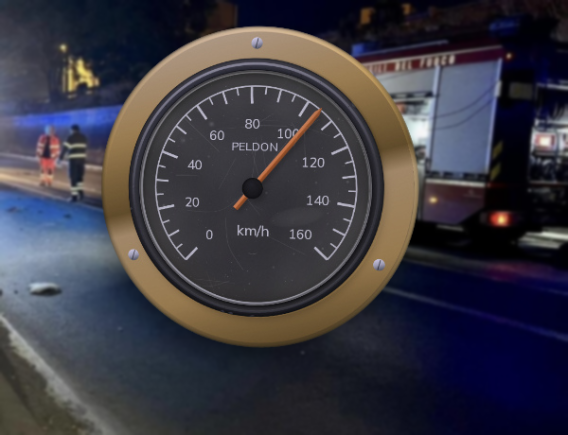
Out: {"value": 105, "unit": "km/h"}
